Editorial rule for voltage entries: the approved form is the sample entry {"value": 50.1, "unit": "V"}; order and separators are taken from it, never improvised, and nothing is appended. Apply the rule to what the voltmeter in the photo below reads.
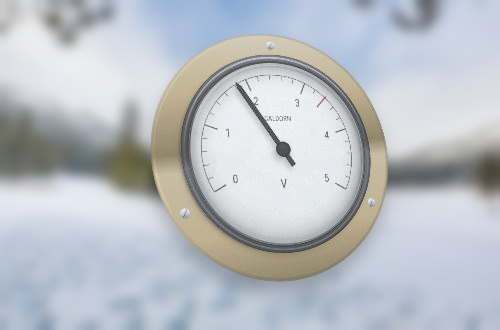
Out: {"value": 1.8, "unit": "V"}
